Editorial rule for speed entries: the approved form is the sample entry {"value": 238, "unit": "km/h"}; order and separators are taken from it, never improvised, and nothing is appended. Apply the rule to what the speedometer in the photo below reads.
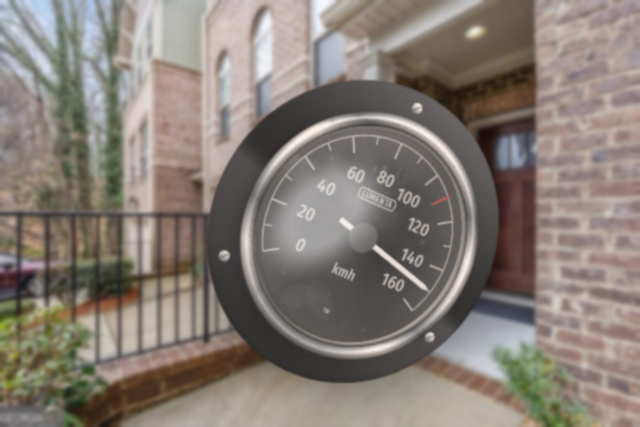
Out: {"value": 150, "unit": "km/h"}
